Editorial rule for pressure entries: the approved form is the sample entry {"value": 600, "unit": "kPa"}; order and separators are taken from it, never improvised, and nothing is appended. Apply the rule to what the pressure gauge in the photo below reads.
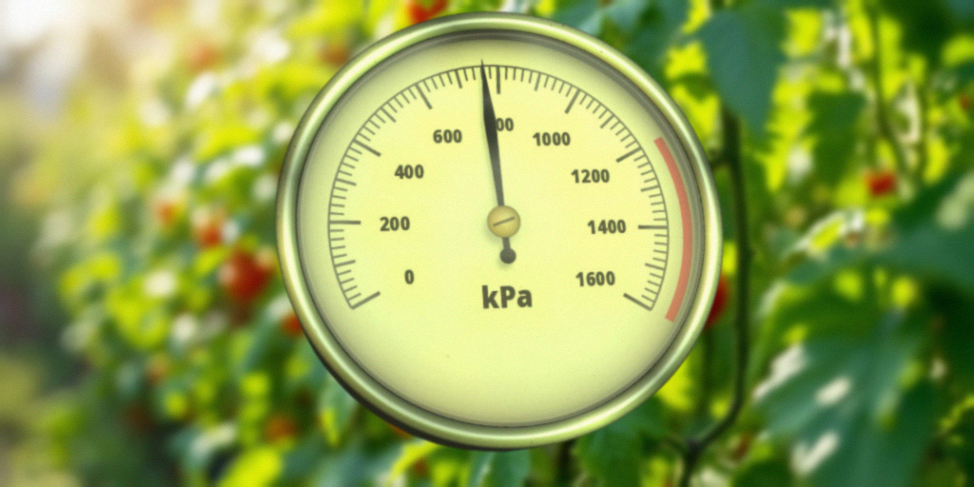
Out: {"value": 760, "unit": "kPa"}
